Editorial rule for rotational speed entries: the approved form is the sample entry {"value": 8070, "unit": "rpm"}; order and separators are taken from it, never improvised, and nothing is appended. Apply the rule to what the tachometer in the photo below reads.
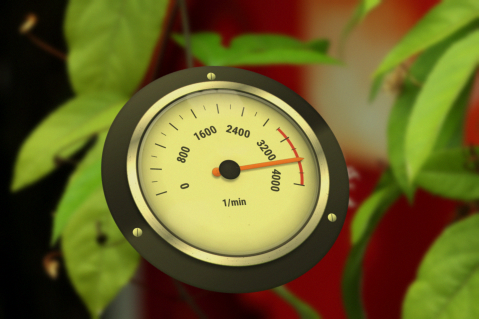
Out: {"value": 3600, "unit": "rpm"}
